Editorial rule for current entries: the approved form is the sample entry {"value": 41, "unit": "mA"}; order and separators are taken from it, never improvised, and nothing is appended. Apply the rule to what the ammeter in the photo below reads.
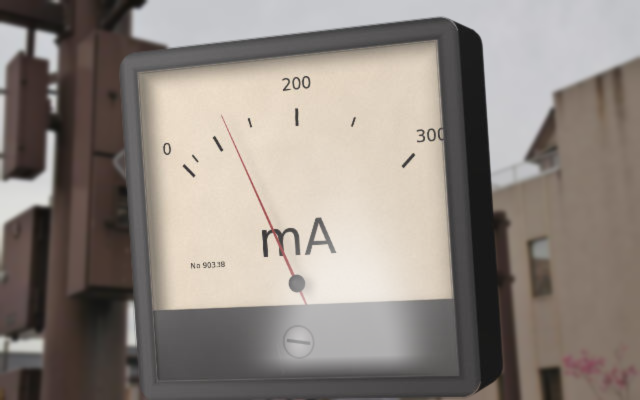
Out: {"value": 125, "unit": "mA"}
